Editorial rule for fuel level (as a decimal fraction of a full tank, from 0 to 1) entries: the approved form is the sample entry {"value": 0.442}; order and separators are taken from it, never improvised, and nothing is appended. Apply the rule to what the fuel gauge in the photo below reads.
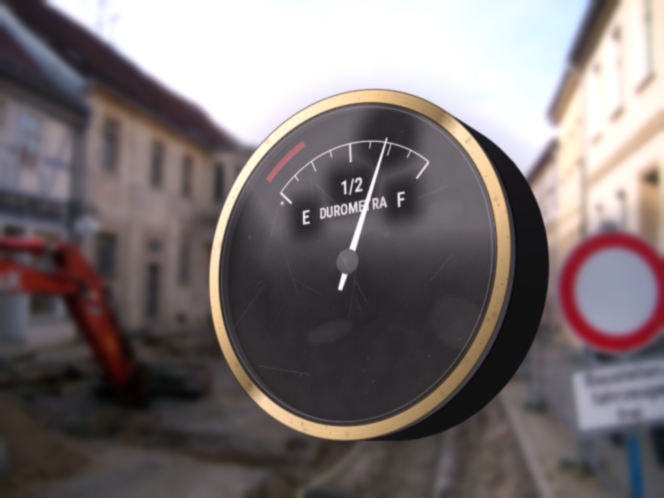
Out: {"value": 0.75}
